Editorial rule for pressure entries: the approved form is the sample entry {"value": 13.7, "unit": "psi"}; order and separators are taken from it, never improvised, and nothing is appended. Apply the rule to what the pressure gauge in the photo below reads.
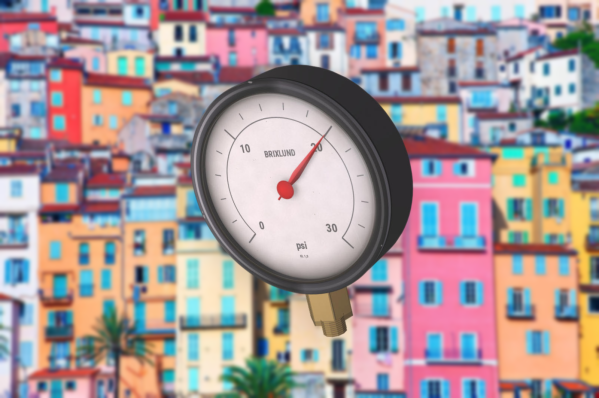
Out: {"value": 20, "unit": "psi"}
